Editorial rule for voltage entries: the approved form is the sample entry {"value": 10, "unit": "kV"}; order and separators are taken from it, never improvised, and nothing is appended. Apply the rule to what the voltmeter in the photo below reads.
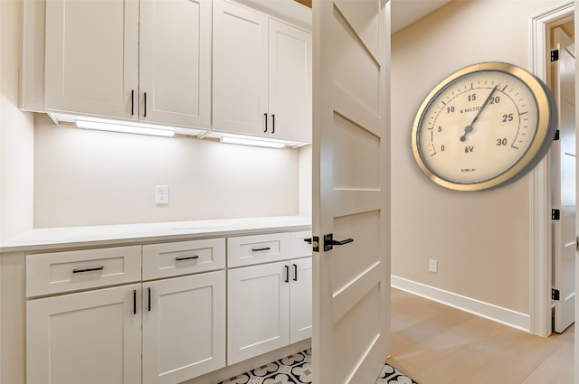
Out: {"value": 19, "unit": "kV"}
